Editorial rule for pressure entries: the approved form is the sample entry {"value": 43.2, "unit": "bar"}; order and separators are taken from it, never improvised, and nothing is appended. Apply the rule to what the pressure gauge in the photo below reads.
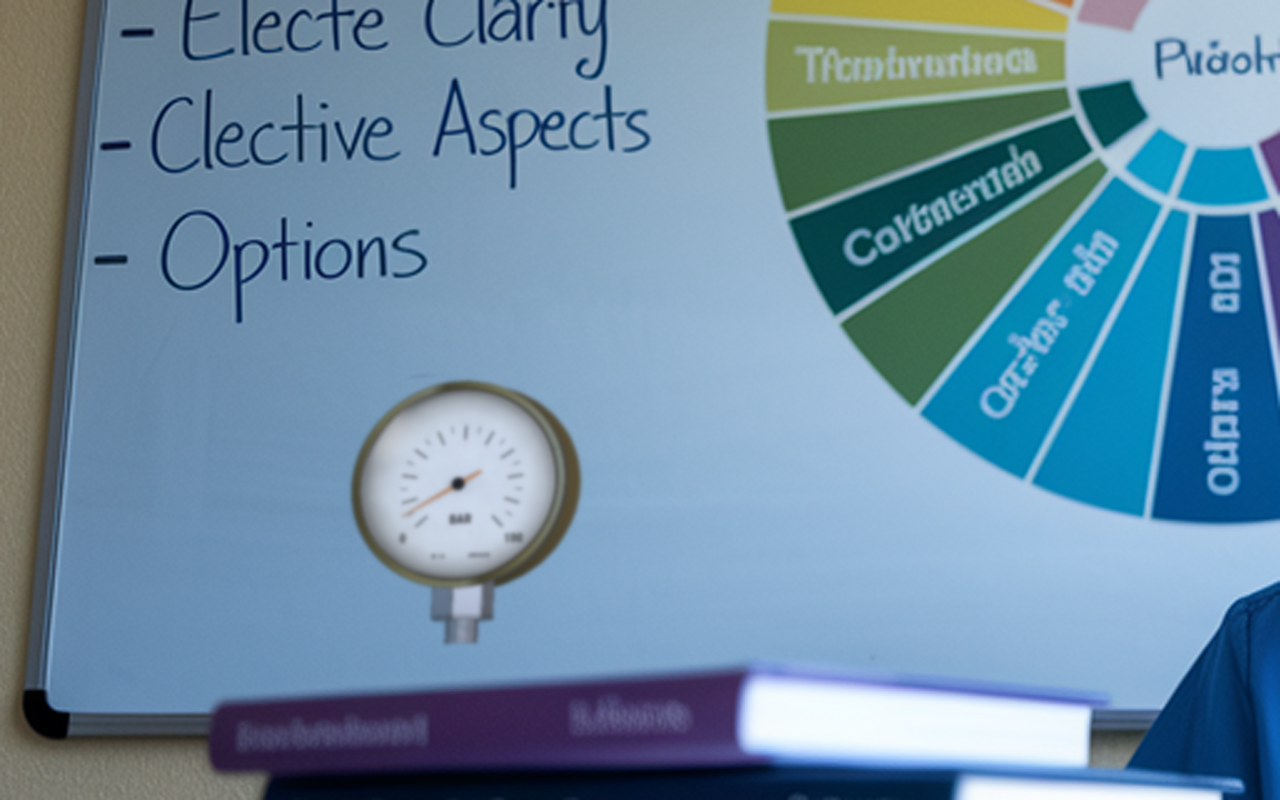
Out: {"value": 5, "unit": "bar"}
